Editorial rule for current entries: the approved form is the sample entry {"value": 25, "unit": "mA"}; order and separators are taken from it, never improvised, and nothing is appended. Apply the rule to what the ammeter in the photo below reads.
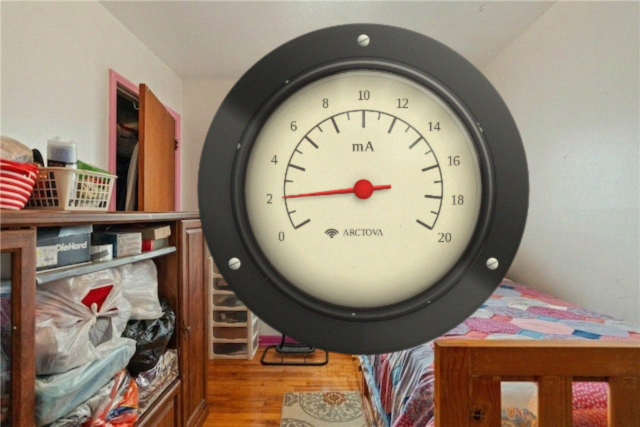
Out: {"value": 2, "unit": "mA"}
